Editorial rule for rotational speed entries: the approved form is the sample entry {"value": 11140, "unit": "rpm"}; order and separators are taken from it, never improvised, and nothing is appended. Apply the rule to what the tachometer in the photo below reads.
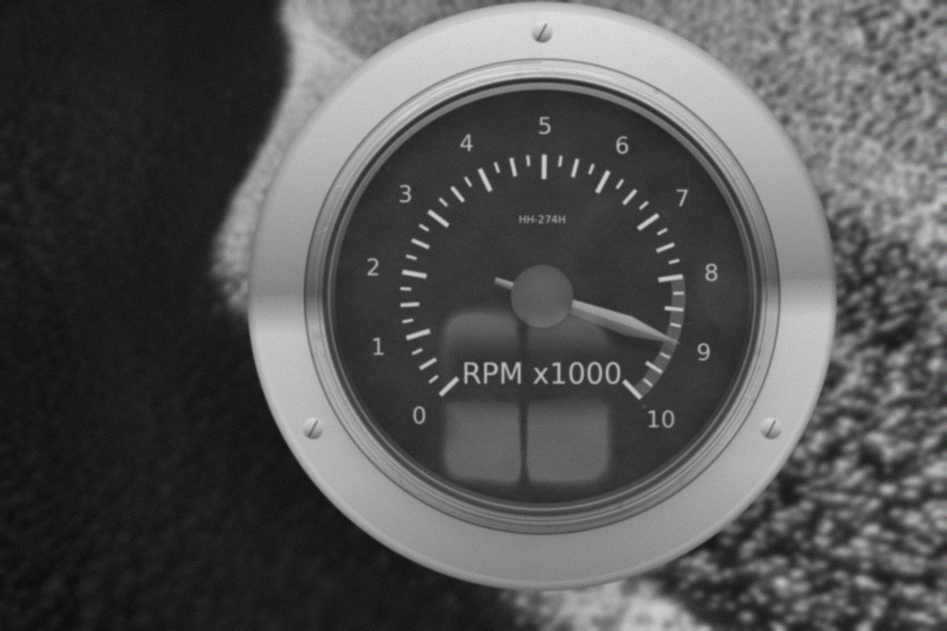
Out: {"value": 9000, "unit": "rpm"}
